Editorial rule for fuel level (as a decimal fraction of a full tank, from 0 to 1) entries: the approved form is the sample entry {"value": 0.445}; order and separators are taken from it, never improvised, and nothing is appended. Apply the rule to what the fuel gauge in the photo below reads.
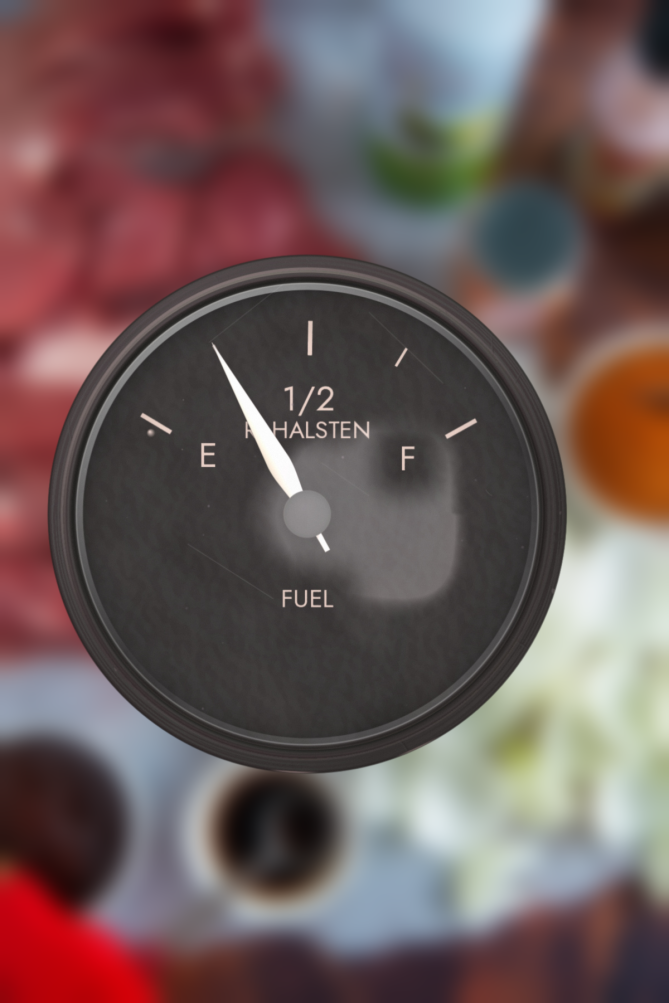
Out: {"value": 0.25}
